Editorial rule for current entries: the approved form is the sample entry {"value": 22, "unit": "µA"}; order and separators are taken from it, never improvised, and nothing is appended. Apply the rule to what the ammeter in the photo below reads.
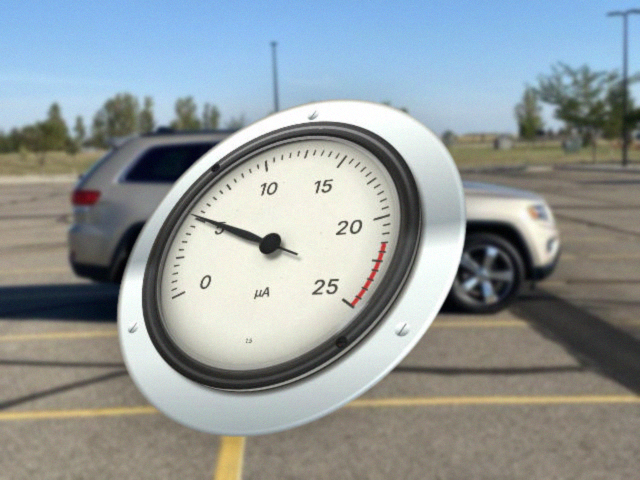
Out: {"value": 5, "unit": "µA"}
